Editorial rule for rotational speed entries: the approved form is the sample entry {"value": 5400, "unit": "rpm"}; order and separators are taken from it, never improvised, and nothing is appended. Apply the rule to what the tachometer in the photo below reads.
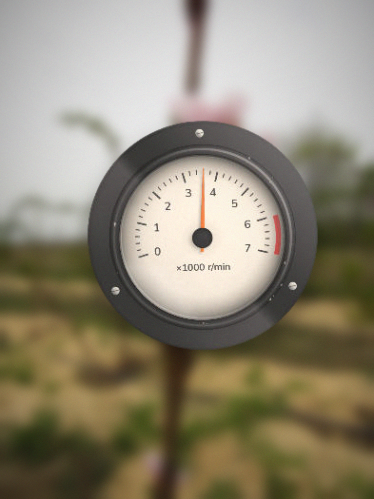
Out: {"value": 3600, "unit": "rpm"}
